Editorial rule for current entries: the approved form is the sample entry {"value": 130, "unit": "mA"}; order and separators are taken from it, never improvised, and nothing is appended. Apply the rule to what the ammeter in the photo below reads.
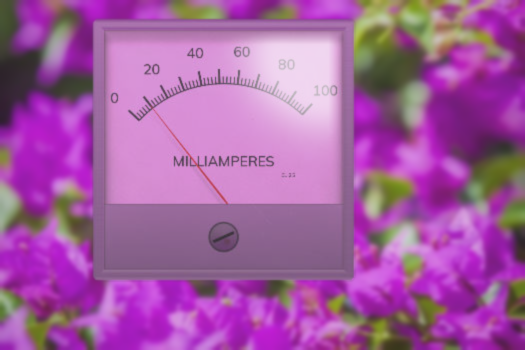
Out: {"value": 10, "unit": "mA"}
